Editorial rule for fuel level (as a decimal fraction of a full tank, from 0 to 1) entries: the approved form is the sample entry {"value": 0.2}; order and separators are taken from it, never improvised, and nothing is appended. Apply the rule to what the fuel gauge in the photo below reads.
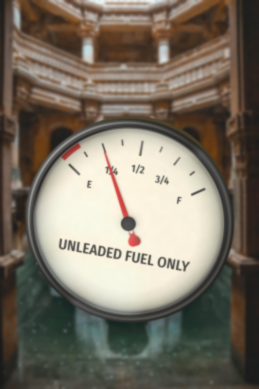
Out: {"value": 0.25}
